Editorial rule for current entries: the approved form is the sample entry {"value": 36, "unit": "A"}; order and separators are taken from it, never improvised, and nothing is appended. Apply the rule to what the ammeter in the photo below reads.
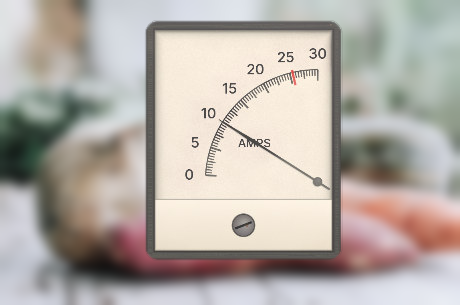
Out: {"value": 10, "unit": "A"}
